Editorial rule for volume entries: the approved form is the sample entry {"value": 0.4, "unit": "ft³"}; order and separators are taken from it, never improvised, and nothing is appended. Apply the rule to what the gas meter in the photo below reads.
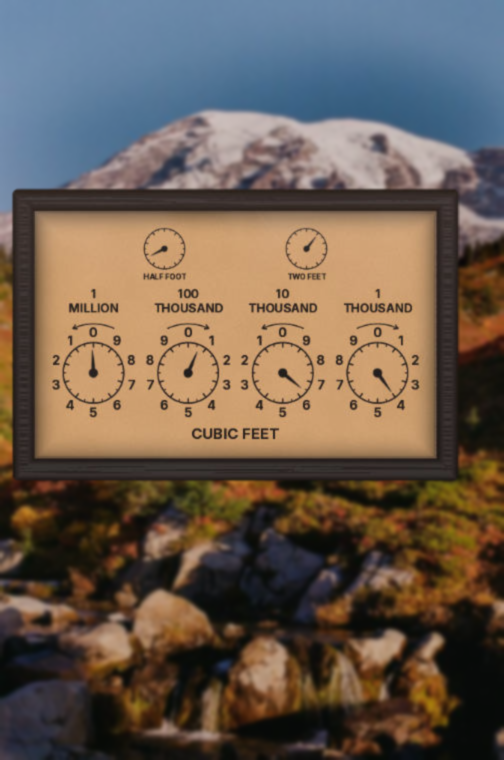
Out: {"value": 6400, "unit": "ft³"}
